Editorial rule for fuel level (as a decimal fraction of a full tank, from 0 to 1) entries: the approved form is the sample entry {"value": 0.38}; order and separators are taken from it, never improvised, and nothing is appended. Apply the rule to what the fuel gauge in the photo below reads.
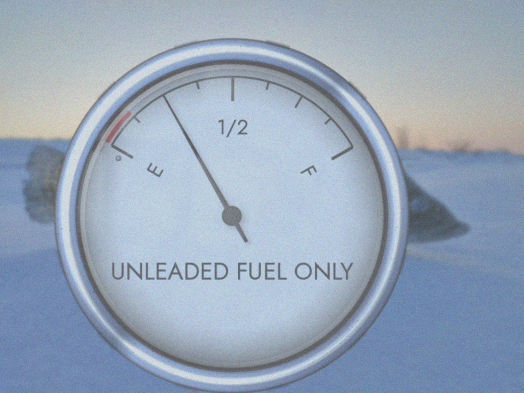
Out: {"value": 0.25}
